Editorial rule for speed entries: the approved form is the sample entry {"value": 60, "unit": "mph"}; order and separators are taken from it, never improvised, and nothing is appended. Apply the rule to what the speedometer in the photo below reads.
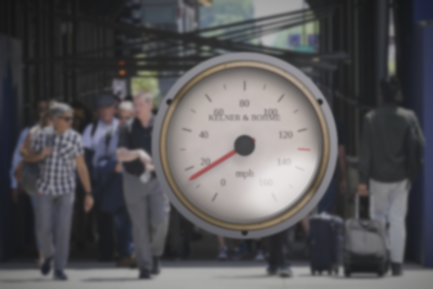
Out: {"value": 15, "unit": "mph"}
